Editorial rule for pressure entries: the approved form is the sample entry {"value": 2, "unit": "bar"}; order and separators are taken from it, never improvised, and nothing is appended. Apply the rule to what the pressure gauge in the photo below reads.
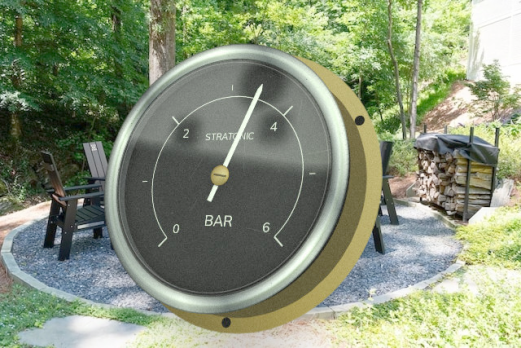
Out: {"value": 3.5, "unit": "bar"}
